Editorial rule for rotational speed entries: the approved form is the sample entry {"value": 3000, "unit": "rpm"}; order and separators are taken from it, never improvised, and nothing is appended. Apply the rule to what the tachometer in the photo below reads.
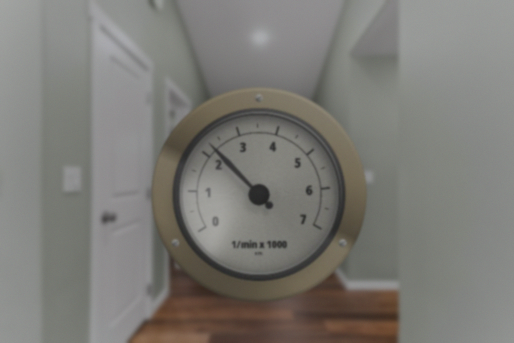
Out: {"value": 2250, "unit": "rpm"}
